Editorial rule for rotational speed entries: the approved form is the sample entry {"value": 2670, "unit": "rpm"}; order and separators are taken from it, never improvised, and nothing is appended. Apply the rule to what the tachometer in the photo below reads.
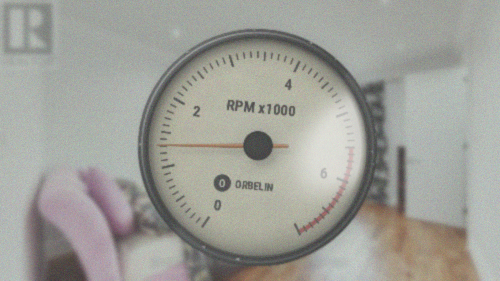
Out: {"value": 1300, "unit": "rpm"}
